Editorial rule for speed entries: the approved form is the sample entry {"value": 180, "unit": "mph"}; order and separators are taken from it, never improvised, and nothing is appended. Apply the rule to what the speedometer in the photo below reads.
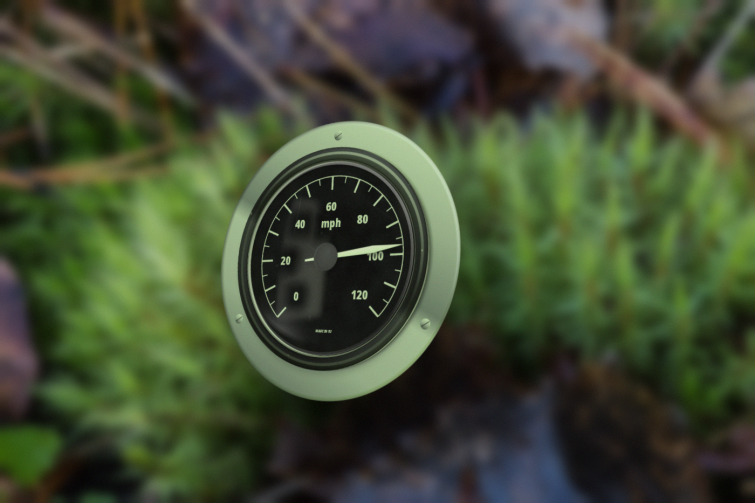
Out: {"value": 97.5, "unit": "mph"}
